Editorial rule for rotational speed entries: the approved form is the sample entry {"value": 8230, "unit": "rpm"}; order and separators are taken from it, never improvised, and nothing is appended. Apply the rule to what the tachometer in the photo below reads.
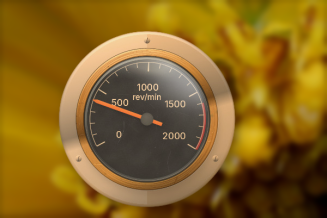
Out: {"value": 400, "unit": "rpm"}
